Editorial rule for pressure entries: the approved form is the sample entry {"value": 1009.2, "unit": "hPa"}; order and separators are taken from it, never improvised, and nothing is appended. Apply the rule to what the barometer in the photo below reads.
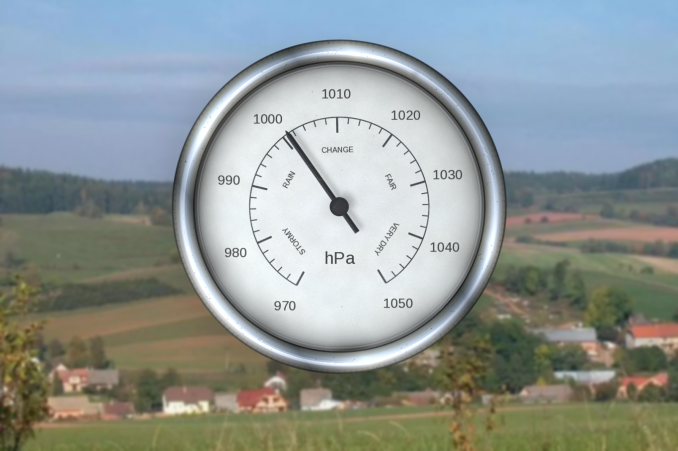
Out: {"value": 1001, "unit": "hPa"}
